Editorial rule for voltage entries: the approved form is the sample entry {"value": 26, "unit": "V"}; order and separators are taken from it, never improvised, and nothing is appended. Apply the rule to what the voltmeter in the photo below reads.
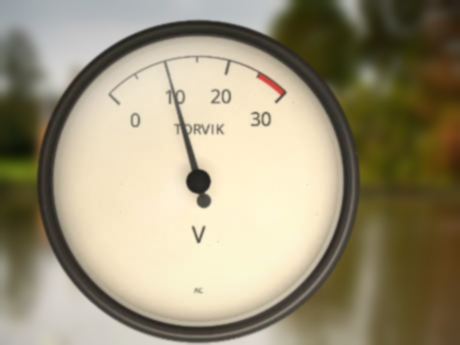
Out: {"value": 10, "unit": "V"}
